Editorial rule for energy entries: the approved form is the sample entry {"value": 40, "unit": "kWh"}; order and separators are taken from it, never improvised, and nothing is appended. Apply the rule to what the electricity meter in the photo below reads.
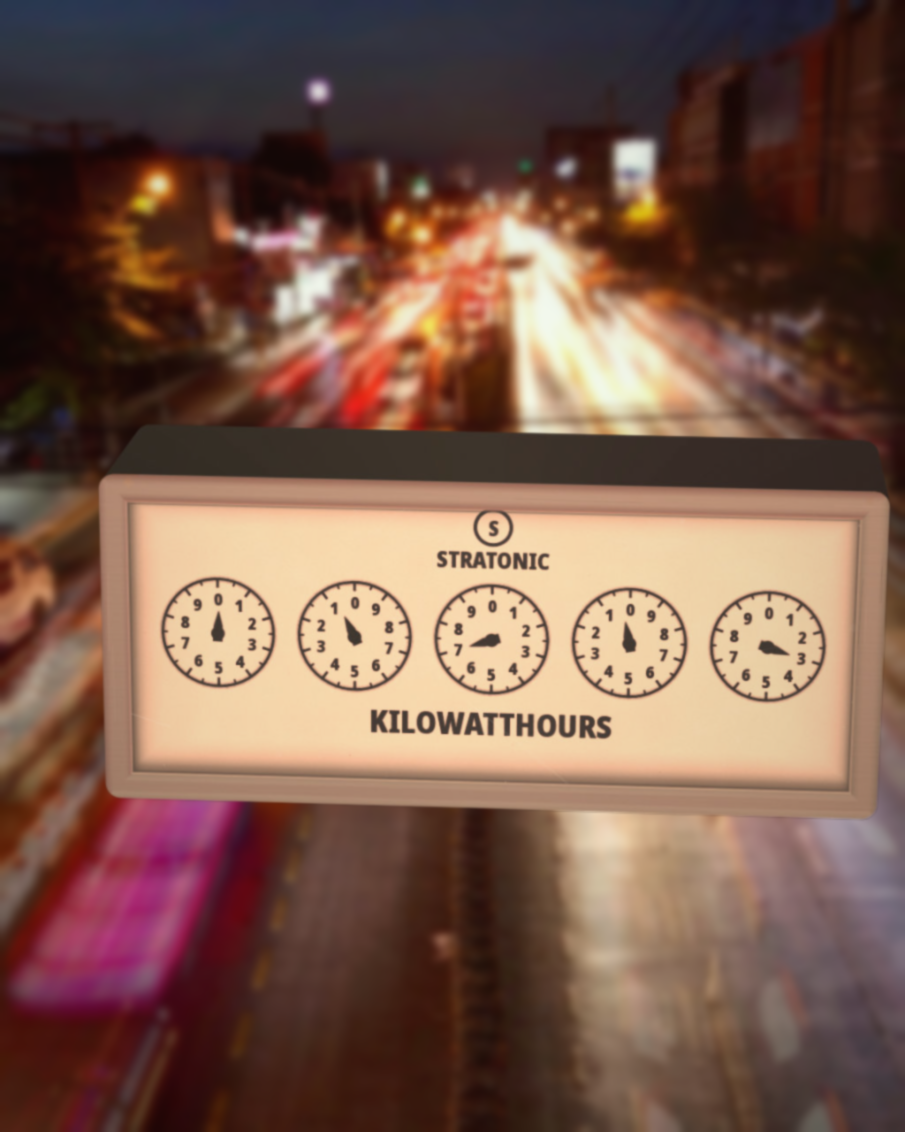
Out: {"value": 703, "unit": "kWh"}
